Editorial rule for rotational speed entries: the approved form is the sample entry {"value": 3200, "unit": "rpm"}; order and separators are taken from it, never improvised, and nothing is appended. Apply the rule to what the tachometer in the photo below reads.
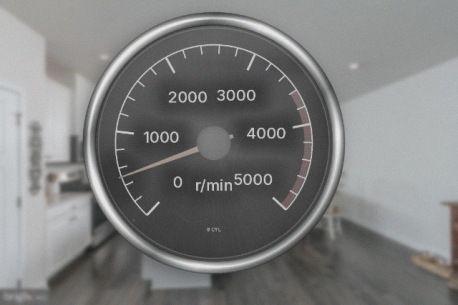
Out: {"value": 500, "unit": "rpm"}
